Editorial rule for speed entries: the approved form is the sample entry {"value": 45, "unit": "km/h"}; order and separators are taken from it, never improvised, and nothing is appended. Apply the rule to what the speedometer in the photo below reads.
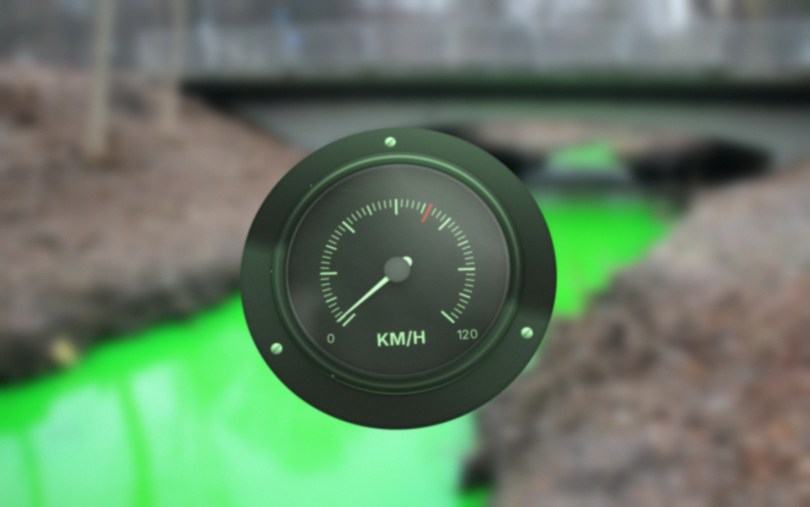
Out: {"value": 2, "unit": "km/h"}
